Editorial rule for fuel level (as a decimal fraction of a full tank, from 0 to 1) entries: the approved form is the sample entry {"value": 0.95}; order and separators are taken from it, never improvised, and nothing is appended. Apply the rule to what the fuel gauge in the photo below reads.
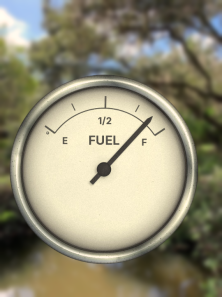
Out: {"value": 0.875}
